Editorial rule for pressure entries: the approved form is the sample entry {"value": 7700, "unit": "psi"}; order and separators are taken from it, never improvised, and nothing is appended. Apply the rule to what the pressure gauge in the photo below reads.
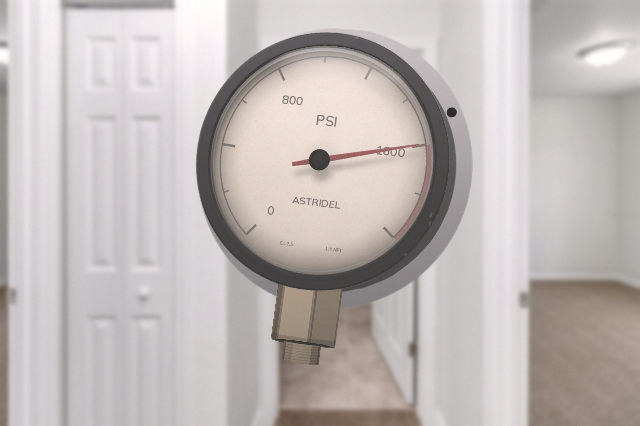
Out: {"value": 1600, "unit": "psi"}
